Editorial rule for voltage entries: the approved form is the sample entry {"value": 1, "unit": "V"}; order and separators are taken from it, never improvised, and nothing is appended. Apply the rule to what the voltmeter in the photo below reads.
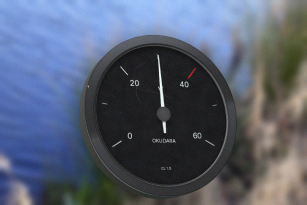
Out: {"value": 30, "unit": "V"}
